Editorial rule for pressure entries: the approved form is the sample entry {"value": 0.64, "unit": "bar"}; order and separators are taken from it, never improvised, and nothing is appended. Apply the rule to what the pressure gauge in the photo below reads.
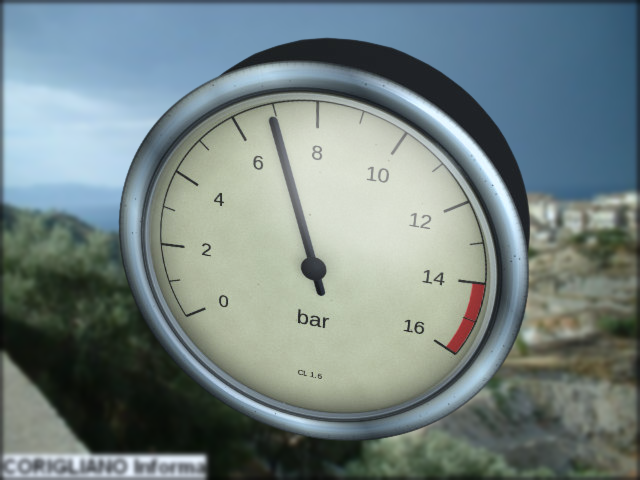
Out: {"value": 7, "unit": "bar"}
